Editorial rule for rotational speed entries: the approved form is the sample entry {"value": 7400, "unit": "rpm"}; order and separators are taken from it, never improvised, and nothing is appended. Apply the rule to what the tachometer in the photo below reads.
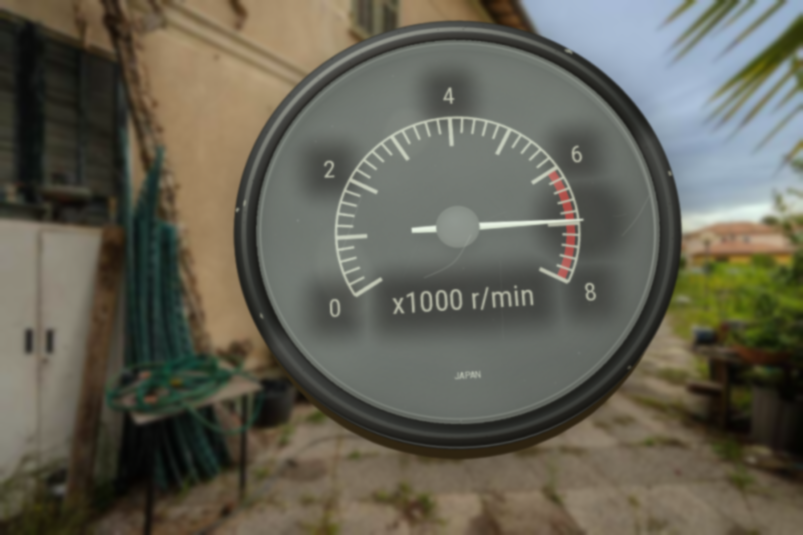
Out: {"value": 7000, "unit": "rpm"}
